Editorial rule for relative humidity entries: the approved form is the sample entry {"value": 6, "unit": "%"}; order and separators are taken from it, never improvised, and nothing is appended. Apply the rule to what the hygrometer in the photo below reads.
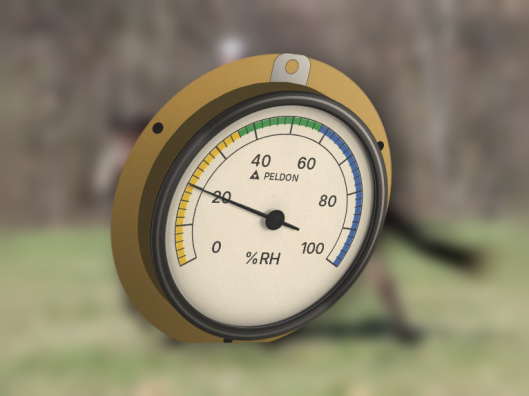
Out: {"value": 20, "unit": "%"}
